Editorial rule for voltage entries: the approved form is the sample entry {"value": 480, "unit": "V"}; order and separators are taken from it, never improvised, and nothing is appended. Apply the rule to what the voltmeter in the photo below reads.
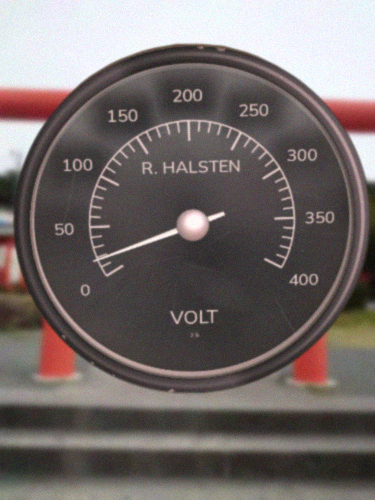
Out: {"value": 20, "unit": "V"}
